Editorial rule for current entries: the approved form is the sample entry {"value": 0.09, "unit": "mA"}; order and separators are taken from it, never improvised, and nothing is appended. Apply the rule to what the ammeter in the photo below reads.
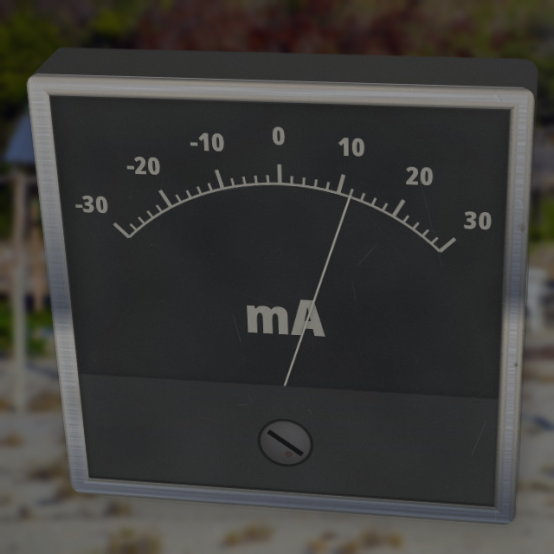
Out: {"value": 12, "unit": "mA"}
